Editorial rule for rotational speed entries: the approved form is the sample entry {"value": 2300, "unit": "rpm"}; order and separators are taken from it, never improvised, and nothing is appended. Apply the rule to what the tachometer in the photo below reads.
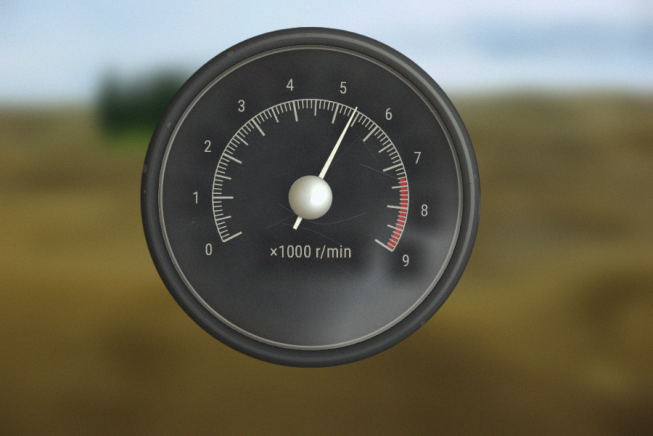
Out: {"value": 5400, "unit": "rpm"}
